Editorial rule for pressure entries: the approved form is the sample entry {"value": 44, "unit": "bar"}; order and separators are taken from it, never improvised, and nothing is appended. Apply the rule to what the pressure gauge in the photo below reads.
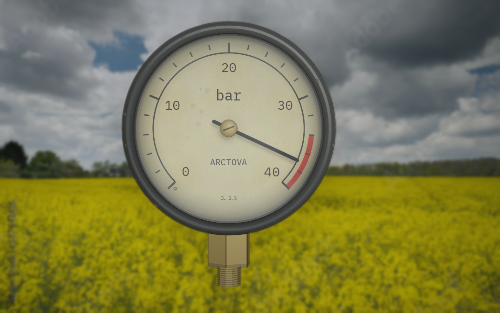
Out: {"value": 37, "unit": "bar"}
